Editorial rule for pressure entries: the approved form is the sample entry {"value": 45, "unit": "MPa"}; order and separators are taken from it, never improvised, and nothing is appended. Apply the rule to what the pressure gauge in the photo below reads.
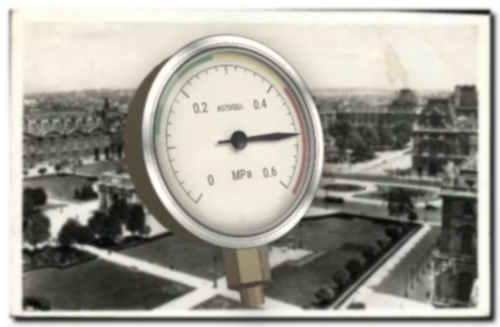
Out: {"value": 0.5, "unit": "MPa"}
